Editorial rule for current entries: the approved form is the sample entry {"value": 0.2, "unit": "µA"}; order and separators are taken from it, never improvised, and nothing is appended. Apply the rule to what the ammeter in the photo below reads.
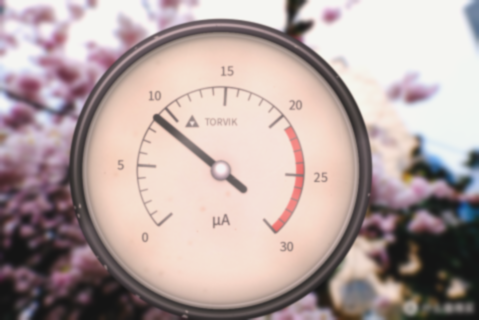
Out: {"value": 9, "unit": "µA"}
